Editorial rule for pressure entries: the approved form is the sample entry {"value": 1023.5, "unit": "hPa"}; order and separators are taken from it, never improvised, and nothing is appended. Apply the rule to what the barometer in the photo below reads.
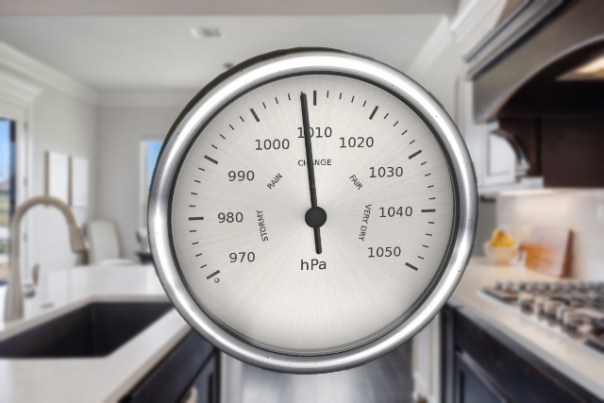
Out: {"value": 1008, "unit": "hPa"}
